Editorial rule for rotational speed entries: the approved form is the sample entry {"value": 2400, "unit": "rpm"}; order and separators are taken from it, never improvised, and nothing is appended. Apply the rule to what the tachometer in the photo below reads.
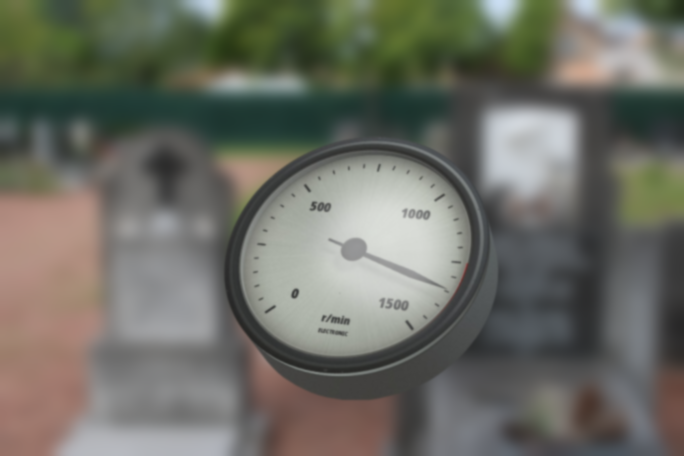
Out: {"value": 1350, "unit": "rpm"}
